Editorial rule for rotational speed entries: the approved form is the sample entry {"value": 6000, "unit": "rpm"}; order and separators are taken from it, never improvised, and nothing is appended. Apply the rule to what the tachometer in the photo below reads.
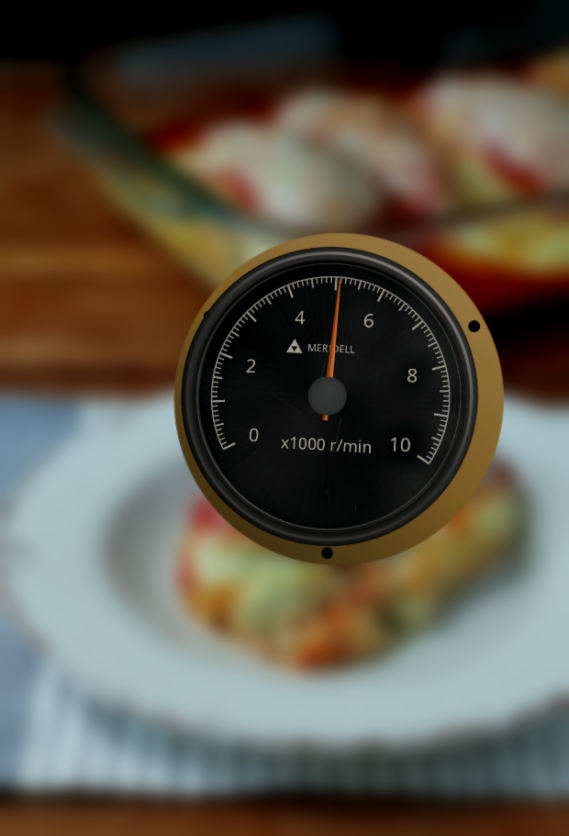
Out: {"value": 5100, "unit": "rpm"}
